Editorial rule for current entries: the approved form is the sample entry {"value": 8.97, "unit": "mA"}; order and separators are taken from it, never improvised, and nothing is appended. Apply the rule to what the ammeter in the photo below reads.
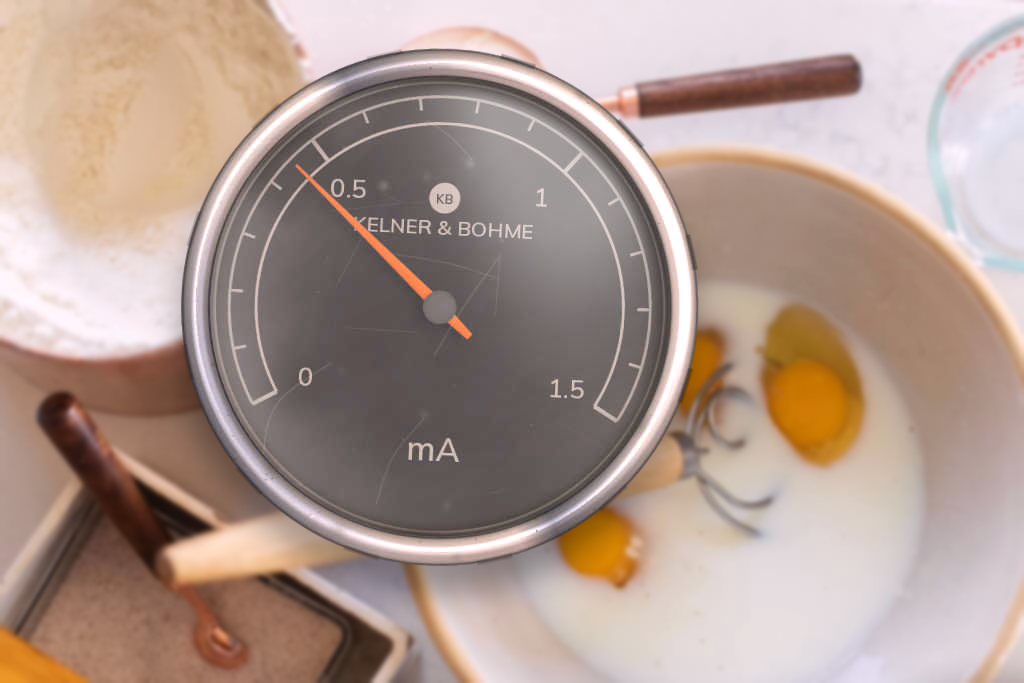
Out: {"value": 0.45, "unit": "mA"}
